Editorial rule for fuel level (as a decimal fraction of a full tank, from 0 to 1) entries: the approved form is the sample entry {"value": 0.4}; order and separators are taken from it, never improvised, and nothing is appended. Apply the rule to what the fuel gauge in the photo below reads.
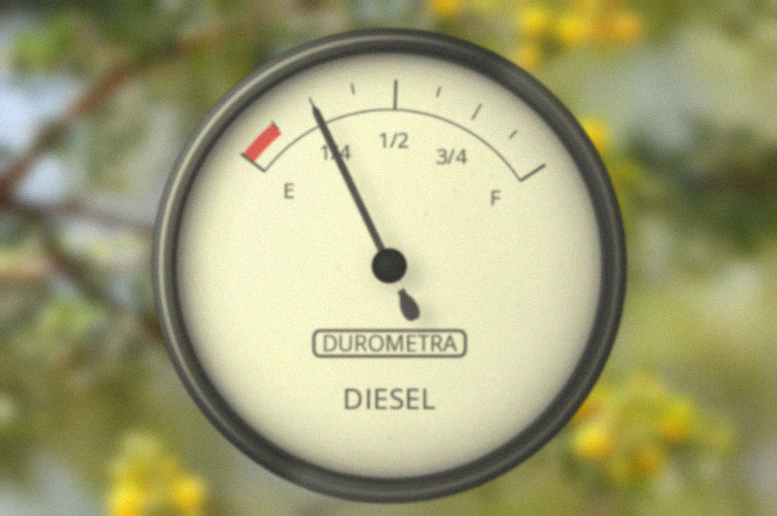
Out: {"value": 0.25}
